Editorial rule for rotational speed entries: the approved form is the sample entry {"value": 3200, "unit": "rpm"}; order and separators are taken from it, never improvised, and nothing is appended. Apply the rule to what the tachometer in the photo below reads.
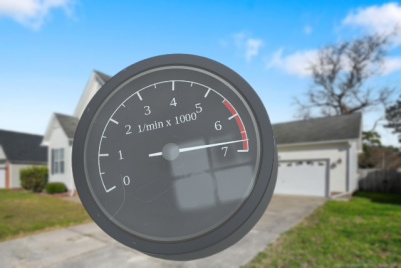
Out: {"value": 6750, "unit": "rpm"}
